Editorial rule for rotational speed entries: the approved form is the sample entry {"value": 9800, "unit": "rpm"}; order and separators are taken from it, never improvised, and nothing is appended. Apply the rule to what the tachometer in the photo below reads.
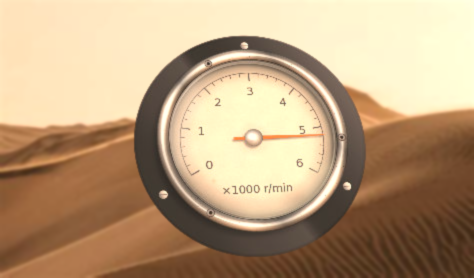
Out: {"value": 5200, "unit": "rpm"}
